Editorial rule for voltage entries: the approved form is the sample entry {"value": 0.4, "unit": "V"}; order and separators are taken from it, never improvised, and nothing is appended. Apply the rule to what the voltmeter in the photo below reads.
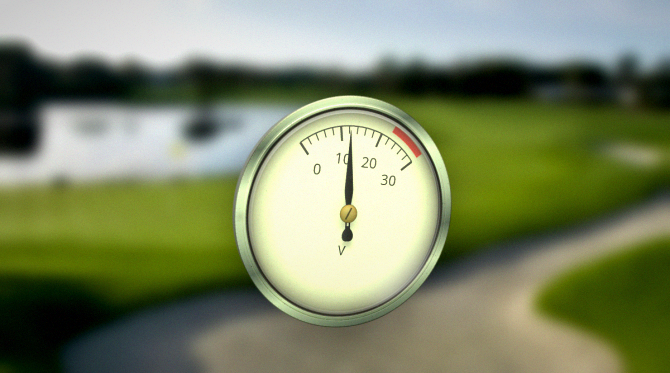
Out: {"value": 12, "unit": "V"}
